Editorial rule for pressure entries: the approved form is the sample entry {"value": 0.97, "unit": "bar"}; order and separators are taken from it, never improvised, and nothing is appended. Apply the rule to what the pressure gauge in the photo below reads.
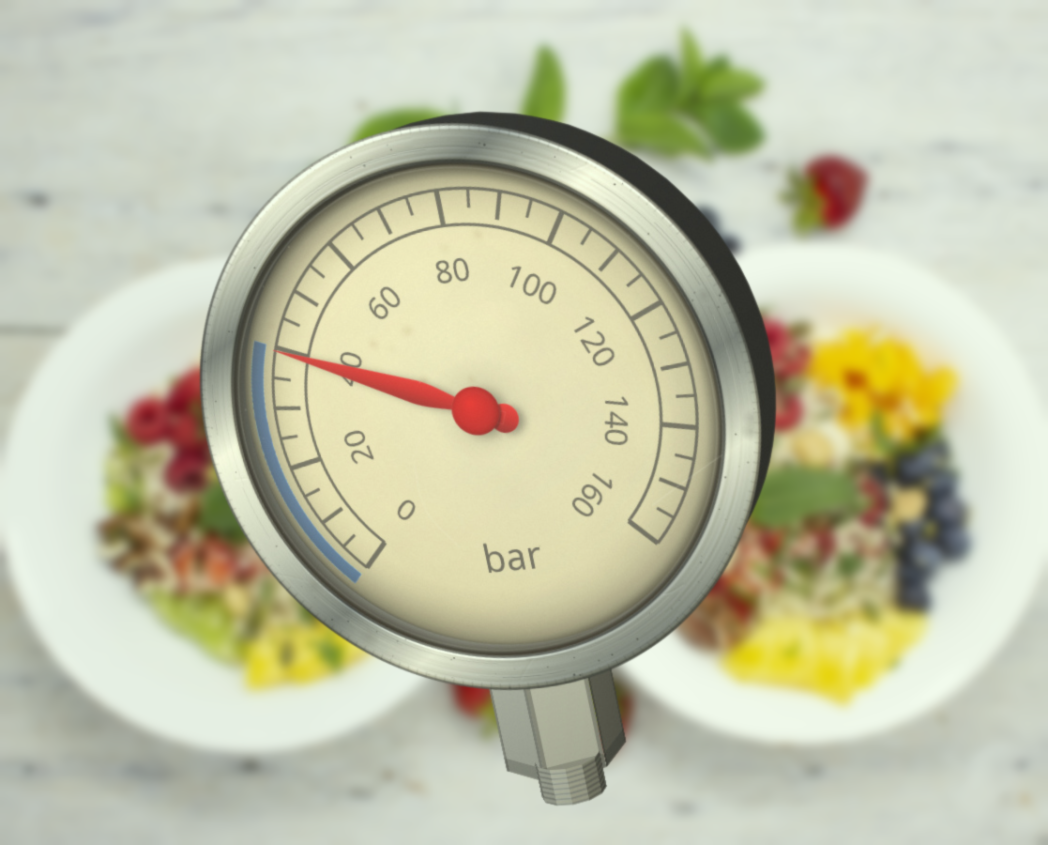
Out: {"value": 40, "unit": "bar"}
